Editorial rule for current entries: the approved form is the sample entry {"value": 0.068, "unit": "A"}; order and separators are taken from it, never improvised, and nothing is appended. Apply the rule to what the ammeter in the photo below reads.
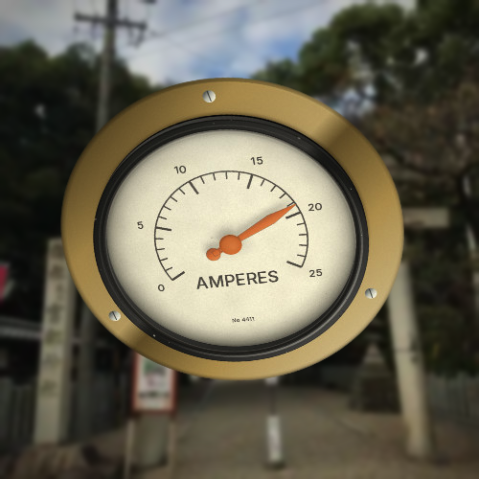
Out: {"value": 19, "unit": "A"}
